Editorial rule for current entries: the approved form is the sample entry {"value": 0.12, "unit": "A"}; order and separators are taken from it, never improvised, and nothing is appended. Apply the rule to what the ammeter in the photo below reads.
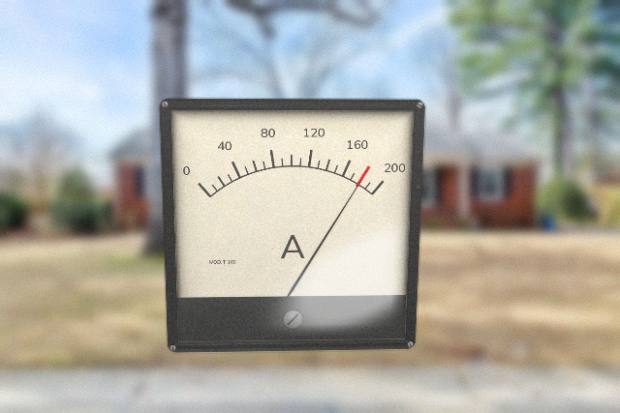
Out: {"value": 180, "unit": "A"}
